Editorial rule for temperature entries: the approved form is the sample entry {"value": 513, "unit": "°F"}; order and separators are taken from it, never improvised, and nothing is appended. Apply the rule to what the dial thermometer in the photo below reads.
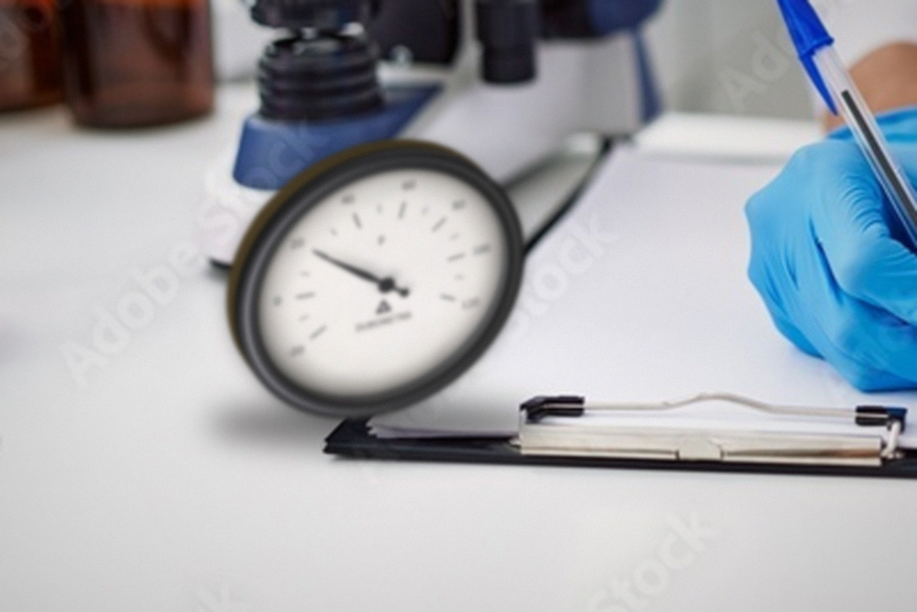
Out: {"value": 20, "unit": "°F"}
